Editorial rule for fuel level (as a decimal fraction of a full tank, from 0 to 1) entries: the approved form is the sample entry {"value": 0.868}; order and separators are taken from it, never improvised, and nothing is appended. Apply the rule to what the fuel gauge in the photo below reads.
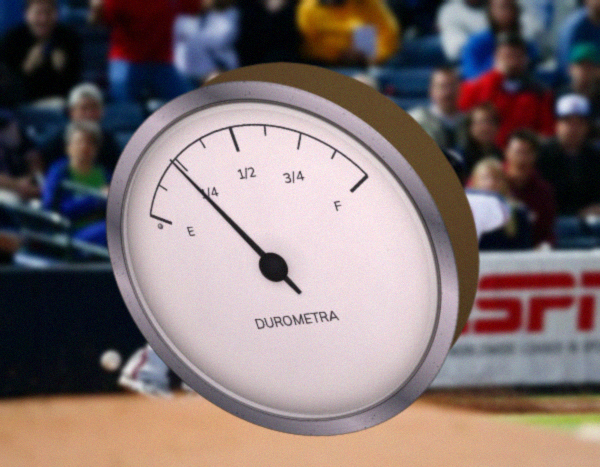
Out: {"value": 0.25}
